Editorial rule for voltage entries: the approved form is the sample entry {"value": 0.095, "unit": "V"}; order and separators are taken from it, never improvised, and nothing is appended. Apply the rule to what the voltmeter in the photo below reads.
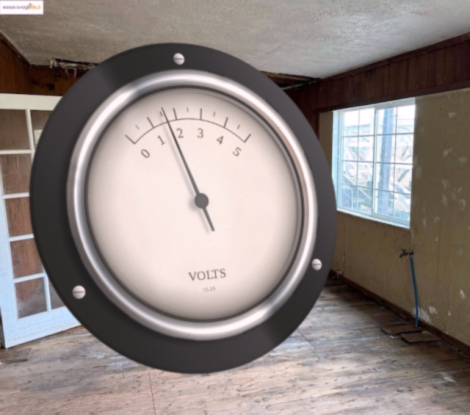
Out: {"value": 1.5, "unit": "V"}
